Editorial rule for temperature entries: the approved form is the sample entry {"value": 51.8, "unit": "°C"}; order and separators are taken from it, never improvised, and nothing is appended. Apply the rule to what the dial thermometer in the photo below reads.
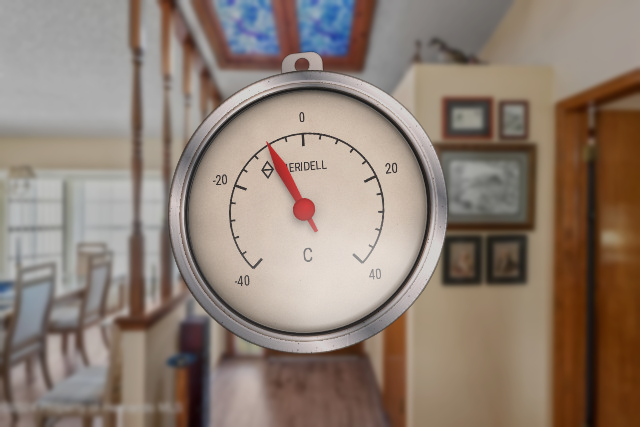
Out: {"value": -8, "unit": "°C"}
